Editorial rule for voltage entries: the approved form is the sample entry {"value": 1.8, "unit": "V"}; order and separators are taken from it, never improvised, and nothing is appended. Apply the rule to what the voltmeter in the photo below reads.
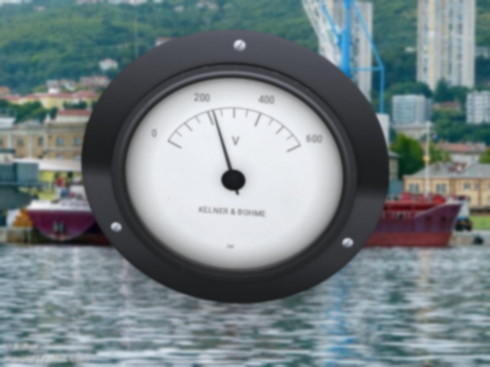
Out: {"value": 225, "unit": "V"}
